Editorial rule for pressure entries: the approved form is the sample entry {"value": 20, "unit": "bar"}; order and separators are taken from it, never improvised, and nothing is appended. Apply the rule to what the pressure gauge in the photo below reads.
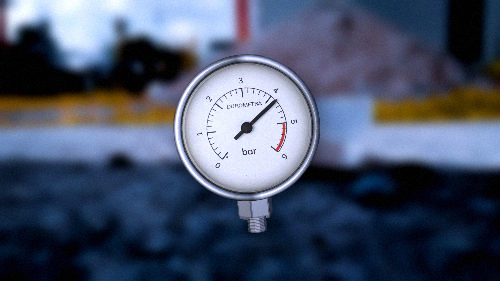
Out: {"value": 4.2, "unit": "bar"}
